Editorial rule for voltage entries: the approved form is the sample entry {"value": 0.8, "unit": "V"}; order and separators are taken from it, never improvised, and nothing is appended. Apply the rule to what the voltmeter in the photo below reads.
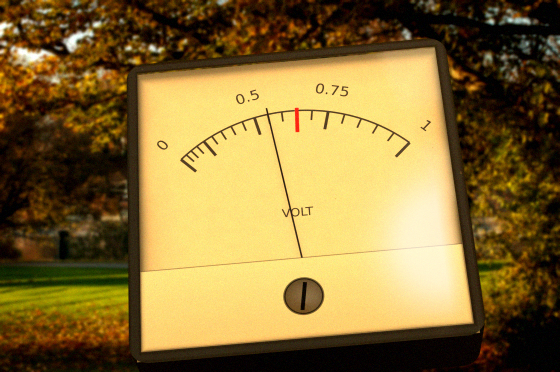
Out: {"value": 0.55, "unit": "V"}
